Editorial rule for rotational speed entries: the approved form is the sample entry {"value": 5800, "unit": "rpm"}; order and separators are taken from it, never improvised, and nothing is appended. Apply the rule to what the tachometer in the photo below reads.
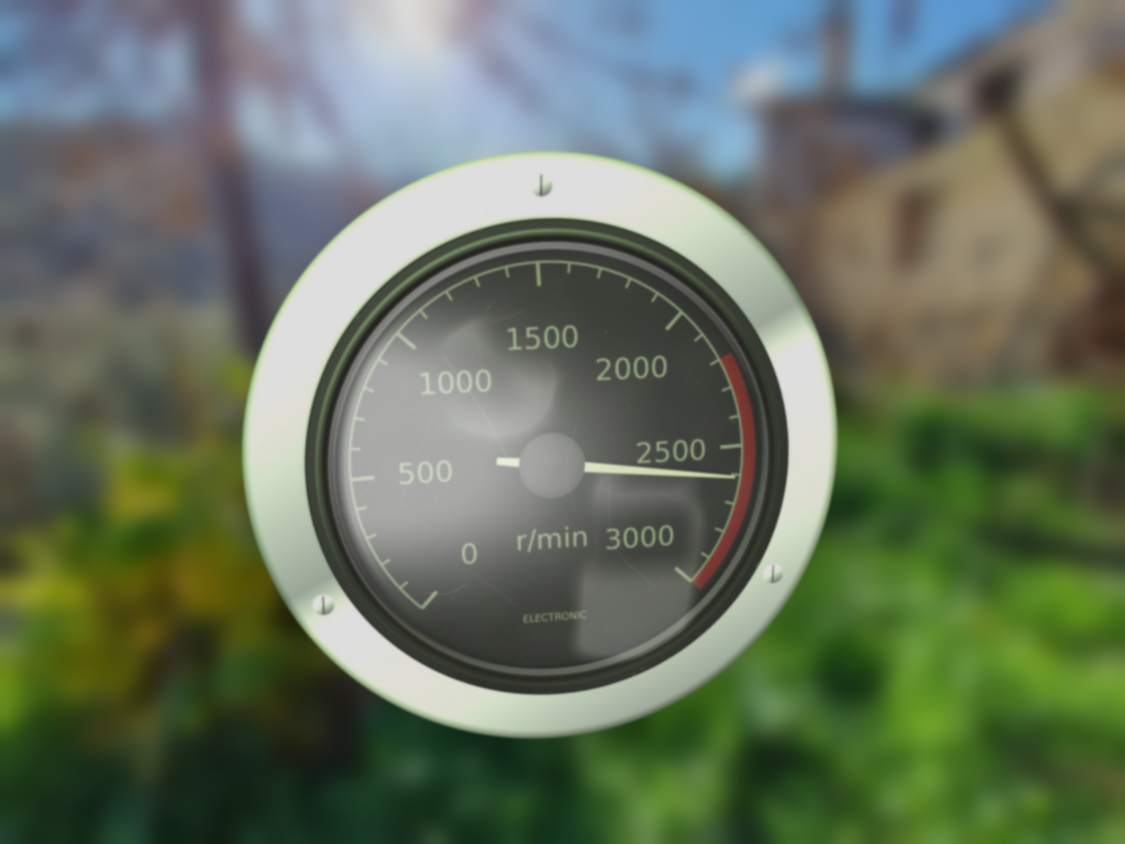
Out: {"value": 2600, "unit": "rpm"}
